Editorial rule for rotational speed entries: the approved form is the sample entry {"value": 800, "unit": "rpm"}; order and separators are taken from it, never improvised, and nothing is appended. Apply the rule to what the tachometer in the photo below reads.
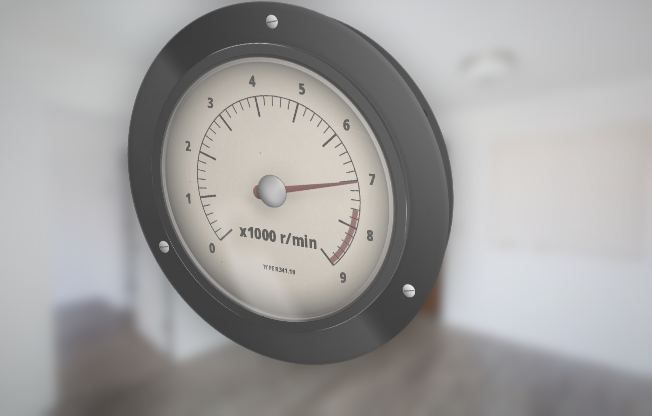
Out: {"value": 7000, "unit": "rpm"}
